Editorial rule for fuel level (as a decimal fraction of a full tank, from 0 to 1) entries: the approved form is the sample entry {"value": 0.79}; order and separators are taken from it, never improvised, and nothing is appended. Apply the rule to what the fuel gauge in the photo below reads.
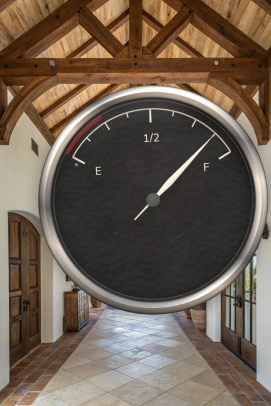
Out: {"value": 0.875}
